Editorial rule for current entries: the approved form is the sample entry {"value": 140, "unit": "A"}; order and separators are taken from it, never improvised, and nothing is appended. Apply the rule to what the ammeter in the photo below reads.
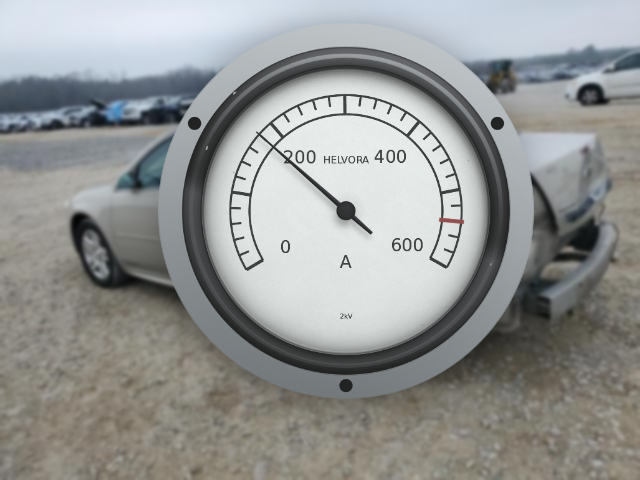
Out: {"value": 180, "unit": "A"}
